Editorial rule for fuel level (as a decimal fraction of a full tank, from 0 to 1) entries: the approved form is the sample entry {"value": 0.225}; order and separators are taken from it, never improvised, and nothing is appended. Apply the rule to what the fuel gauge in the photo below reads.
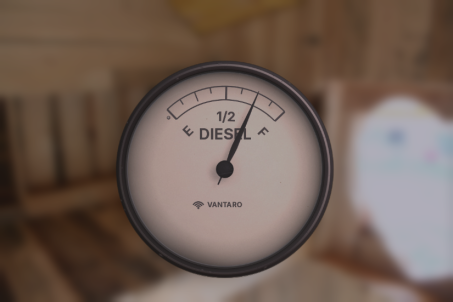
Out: {"value": 0.75}
